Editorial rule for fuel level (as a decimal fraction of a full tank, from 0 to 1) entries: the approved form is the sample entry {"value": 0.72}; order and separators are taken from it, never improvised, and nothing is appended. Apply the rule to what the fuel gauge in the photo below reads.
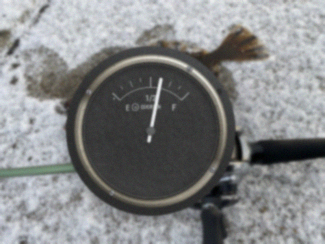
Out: {"value": 0.625}
